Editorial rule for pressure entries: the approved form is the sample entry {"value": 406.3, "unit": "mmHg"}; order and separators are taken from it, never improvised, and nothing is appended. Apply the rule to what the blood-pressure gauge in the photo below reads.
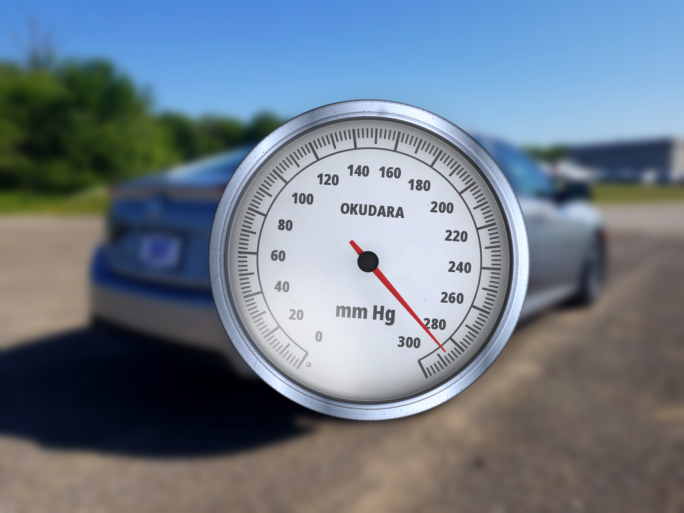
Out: {"value": 286, "unit": "mmHg"}
